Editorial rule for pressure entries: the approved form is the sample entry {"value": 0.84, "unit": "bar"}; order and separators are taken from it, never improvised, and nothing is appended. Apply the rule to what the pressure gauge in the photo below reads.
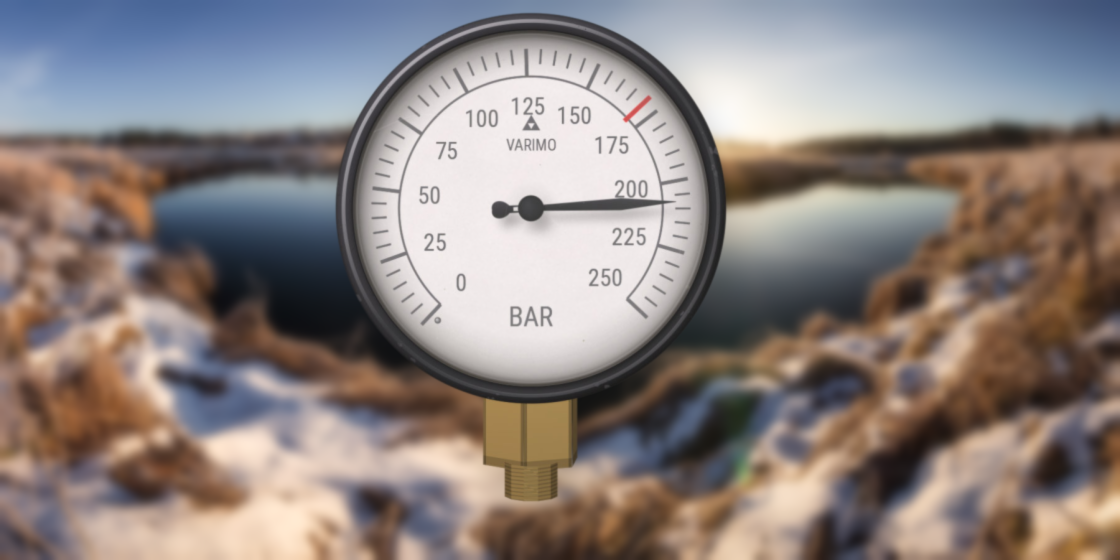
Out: {"value": 207.5, "unit": "bar"}
